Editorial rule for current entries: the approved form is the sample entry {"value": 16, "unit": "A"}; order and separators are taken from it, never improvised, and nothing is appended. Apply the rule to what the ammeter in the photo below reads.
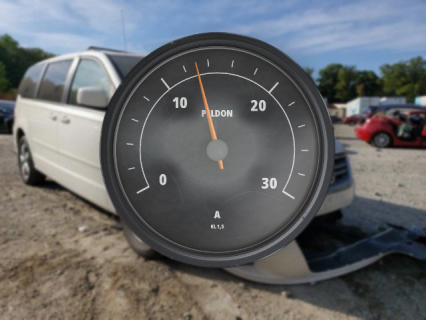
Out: {"value": 13, "unit": "A"}
